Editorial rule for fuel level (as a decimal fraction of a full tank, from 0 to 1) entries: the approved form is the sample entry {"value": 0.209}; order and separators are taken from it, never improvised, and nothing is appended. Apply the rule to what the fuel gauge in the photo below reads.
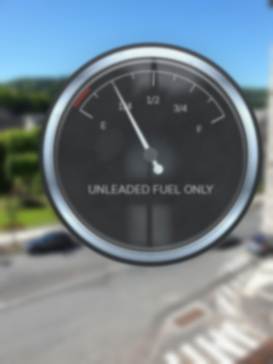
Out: {"value": 0.25}
